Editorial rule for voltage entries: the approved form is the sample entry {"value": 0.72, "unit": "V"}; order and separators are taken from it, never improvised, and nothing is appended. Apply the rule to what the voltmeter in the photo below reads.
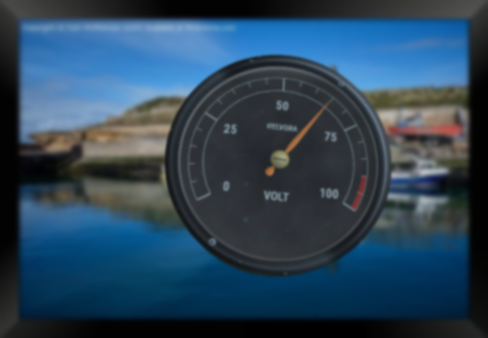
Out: {"value": 65, "unit": "V"}
